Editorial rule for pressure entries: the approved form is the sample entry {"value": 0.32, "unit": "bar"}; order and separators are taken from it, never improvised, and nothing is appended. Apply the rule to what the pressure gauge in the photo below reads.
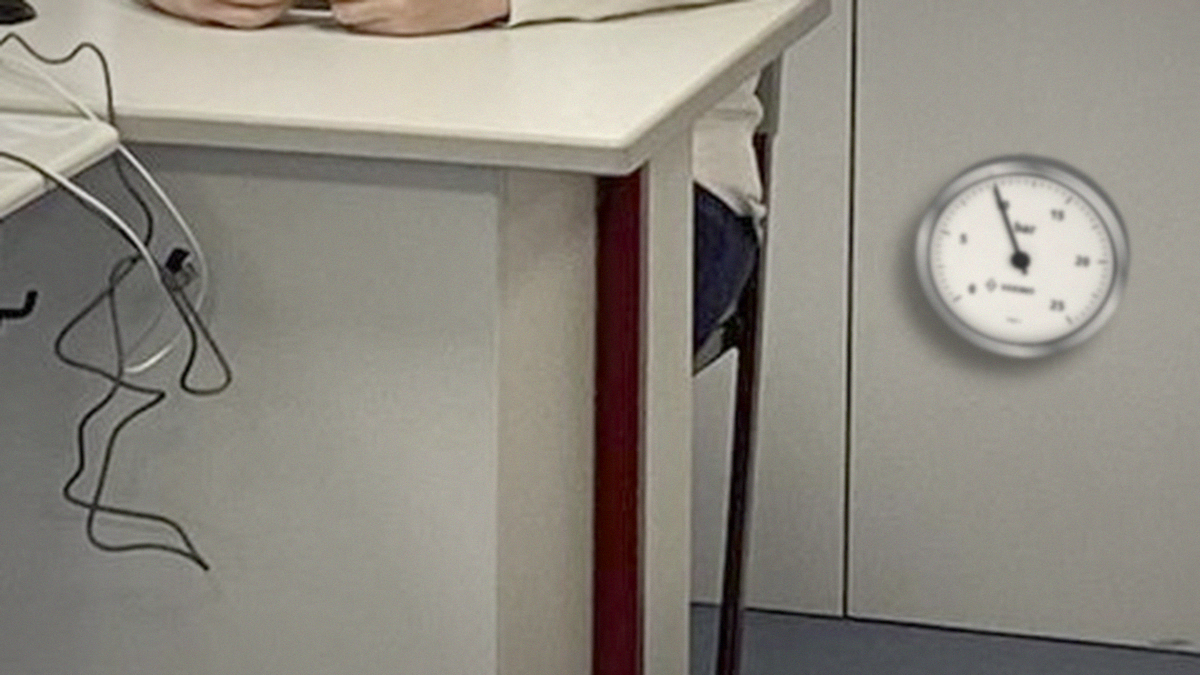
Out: {"value": 10, "unit": "bar"}
